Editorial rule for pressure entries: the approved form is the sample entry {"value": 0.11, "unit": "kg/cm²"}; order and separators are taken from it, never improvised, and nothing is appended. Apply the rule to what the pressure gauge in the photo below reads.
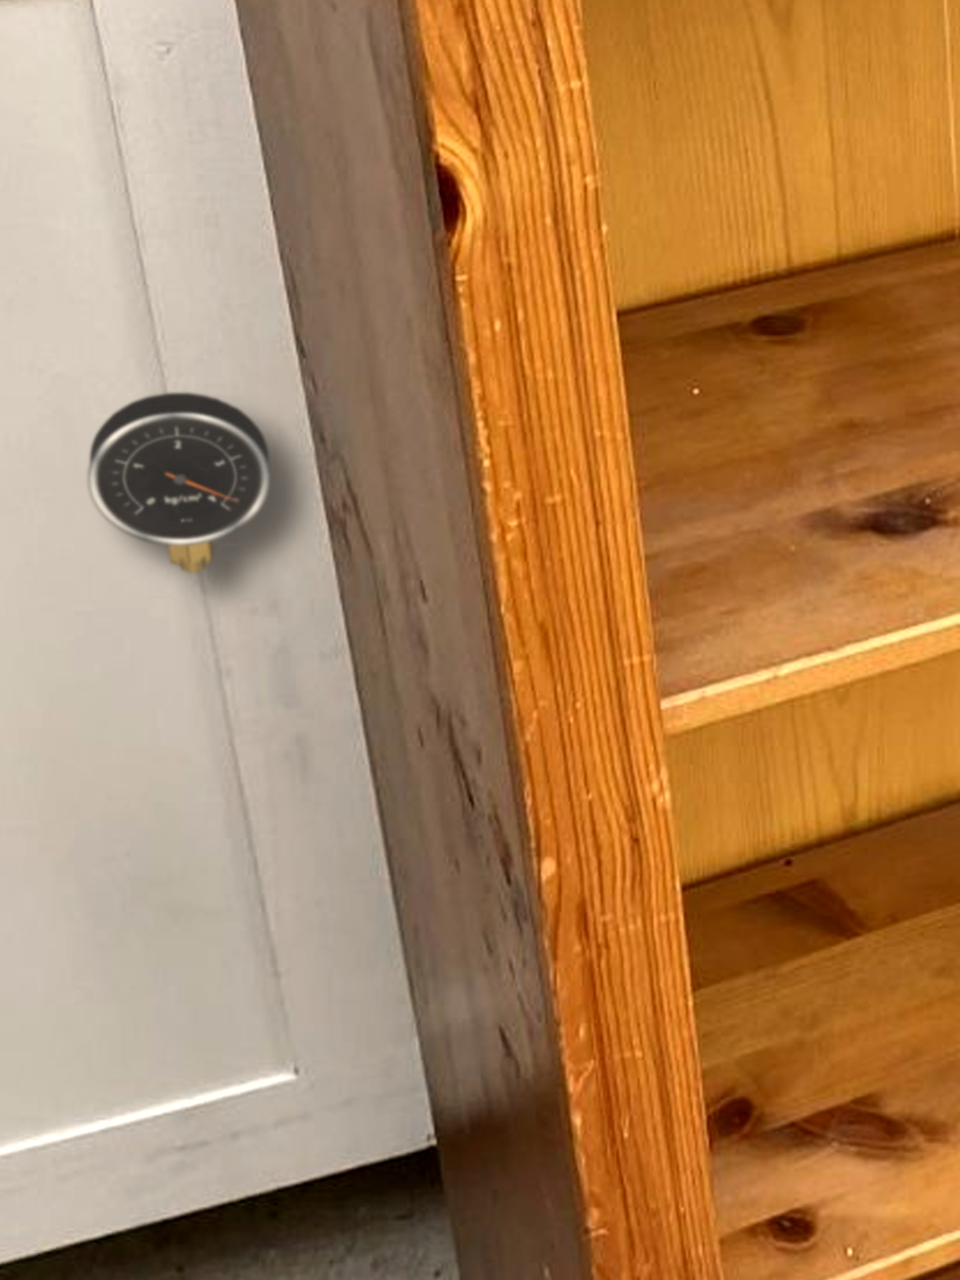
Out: {"value": 3.8, "unit": "kg/cm²"}
